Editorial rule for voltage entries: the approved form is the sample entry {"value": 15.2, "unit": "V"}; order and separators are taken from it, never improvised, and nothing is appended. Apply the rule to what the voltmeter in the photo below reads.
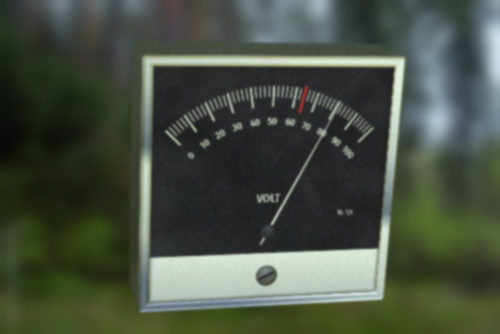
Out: {"value": 80, "unit": "V"}
